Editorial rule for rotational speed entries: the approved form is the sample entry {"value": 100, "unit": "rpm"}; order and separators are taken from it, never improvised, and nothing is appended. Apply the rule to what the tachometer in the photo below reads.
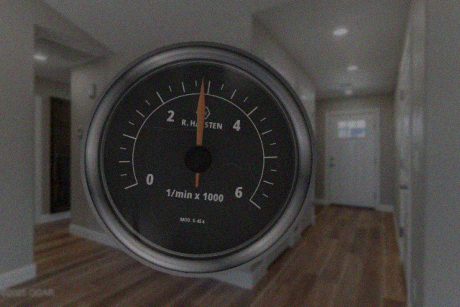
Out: {"value": 2875, "unit": "rpm"}
